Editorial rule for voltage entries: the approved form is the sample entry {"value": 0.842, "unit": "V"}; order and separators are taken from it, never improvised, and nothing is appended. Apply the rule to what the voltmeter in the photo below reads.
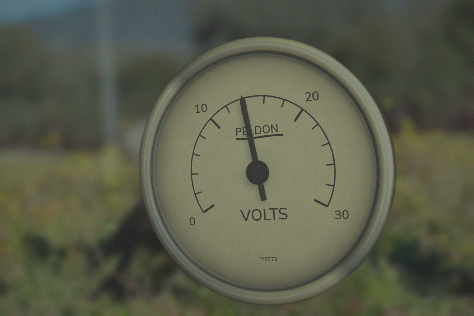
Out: {"value": 14, "unit": "V"}
